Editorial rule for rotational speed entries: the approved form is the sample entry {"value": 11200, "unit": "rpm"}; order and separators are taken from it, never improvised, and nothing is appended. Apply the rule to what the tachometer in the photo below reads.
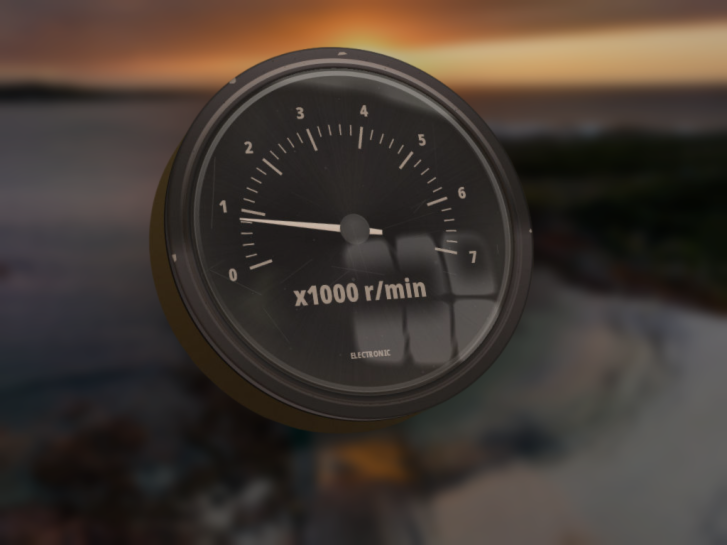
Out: {"value": 800, "unit": "rpm"}
